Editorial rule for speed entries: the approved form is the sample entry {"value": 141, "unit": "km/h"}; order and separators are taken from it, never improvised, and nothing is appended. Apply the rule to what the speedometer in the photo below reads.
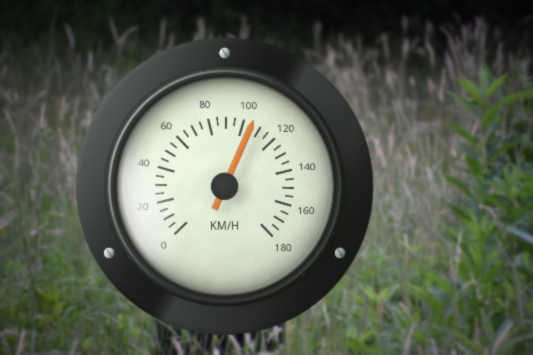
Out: {"value": 105, "unit": "km/h"}
